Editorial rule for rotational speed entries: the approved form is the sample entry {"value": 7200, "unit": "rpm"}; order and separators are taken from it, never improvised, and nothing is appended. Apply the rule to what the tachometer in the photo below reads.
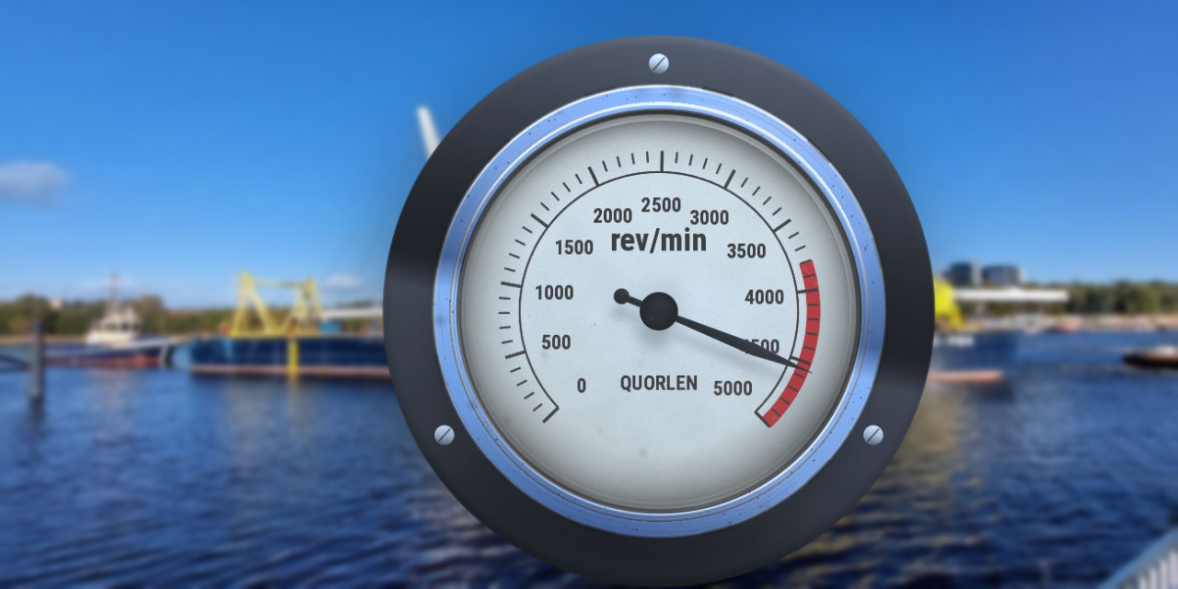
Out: {"value": 4550, "unit": "rpm"}
